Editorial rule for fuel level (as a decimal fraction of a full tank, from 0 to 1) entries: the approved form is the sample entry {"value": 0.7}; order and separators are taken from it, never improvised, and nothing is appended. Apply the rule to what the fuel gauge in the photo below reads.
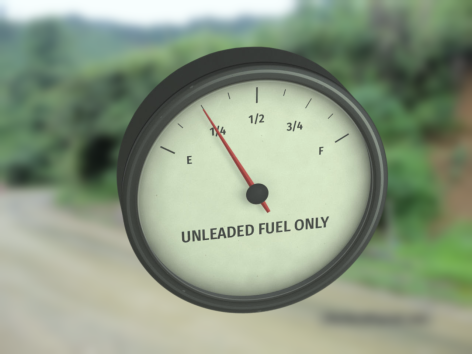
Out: {"value": 0.25}
